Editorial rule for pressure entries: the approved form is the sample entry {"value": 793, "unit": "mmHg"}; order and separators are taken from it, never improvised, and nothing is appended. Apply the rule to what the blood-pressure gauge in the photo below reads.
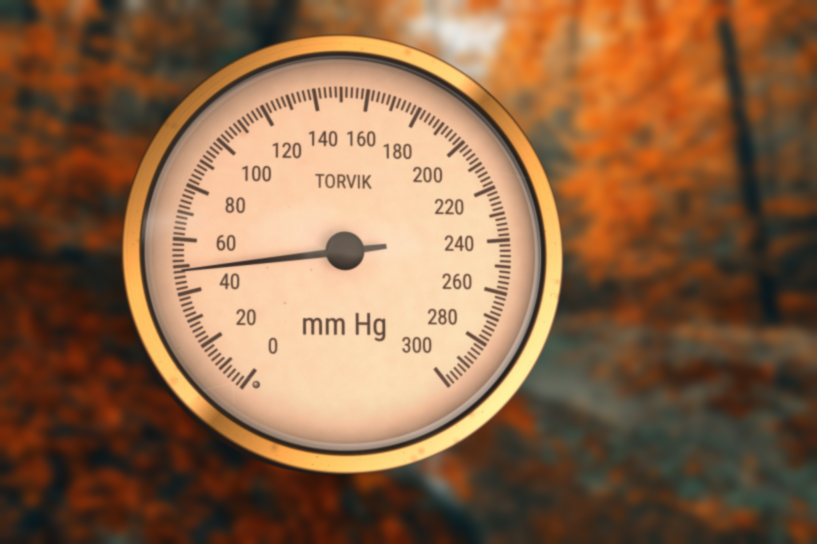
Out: {"value": 48, "unit": "mmHg"}
